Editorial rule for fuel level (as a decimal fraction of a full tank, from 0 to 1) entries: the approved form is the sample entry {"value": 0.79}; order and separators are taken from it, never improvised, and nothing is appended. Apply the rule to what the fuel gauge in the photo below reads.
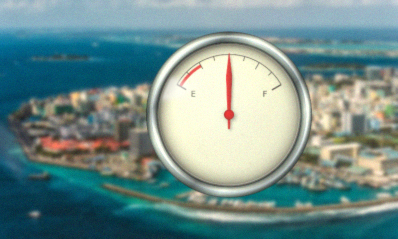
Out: {"value": 0.5}
